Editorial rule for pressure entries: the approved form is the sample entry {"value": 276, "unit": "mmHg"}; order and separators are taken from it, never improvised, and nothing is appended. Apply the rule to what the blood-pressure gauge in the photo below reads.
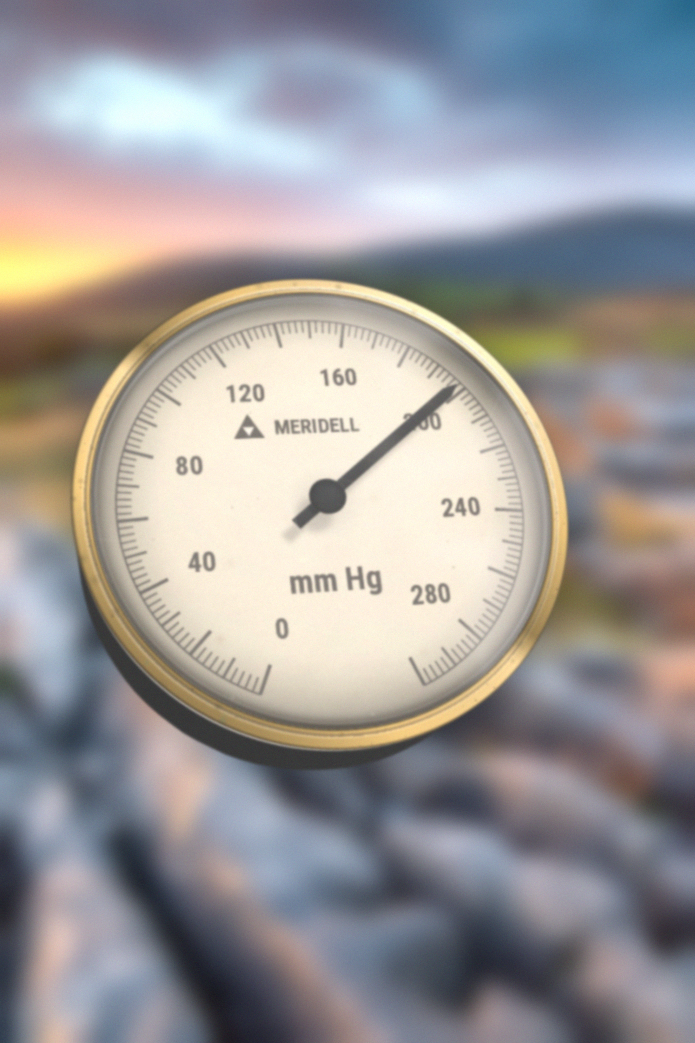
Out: {"value": 198, "unit": "mmHg"}
